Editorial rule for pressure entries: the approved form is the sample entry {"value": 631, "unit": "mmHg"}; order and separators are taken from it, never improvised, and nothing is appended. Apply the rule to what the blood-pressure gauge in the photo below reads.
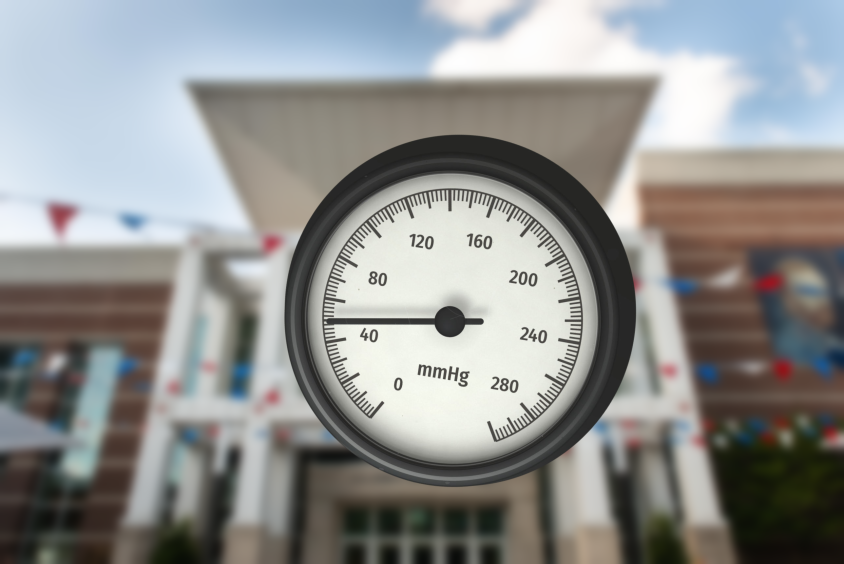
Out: {"value": 50, "unit": "mmHg"}
